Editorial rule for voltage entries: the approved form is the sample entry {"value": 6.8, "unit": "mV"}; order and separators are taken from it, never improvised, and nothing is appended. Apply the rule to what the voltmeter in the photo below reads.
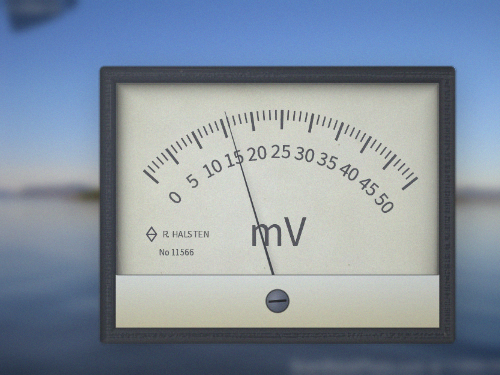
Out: {"value": 16, "unit": "mV"}
